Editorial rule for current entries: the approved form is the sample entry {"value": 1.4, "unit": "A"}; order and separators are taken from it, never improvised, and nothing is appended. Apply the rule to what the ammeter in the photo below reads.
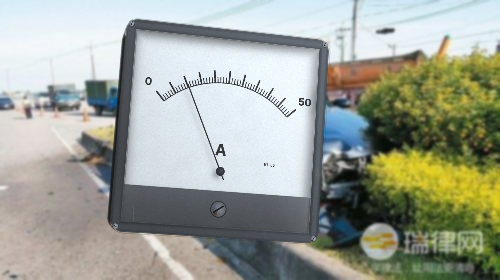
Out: {"value": 10, "unit": "A"}
